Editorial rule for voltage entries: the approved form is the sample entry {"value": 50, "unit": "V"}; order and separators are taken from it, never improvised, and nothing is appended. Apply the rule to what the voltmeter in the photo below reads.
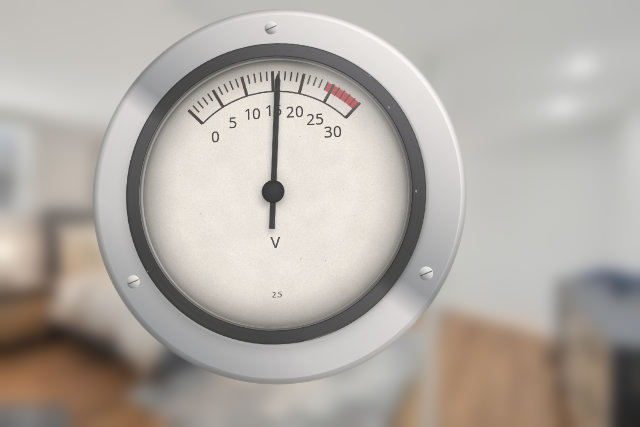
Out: {"value": 16, "unit": "V"}
